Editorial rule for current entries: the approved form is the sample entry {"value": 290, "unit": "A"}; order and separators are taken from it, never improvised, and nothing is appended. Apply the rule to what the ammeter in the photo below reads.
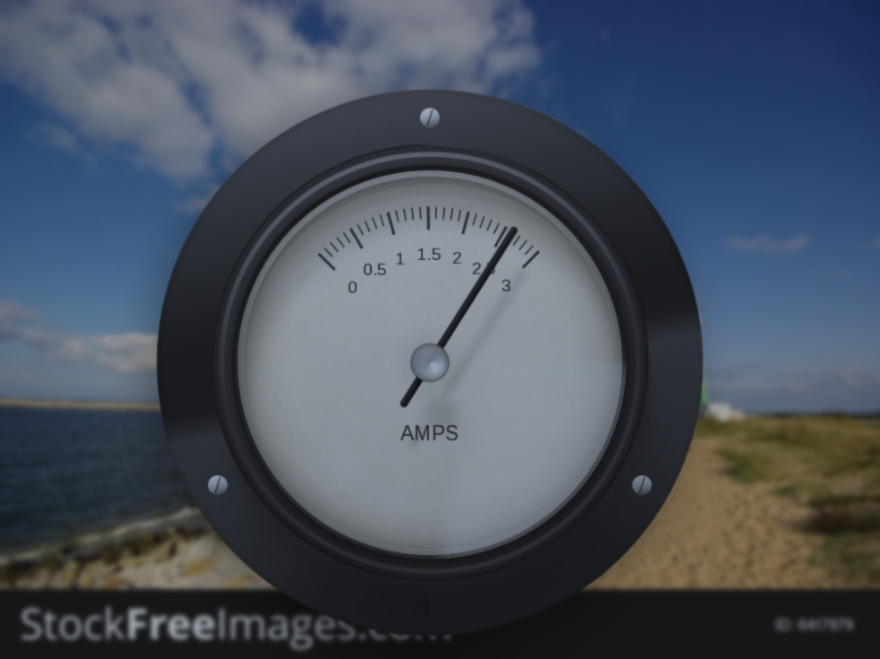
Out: {"value": 2.6, "unit": "A"}
